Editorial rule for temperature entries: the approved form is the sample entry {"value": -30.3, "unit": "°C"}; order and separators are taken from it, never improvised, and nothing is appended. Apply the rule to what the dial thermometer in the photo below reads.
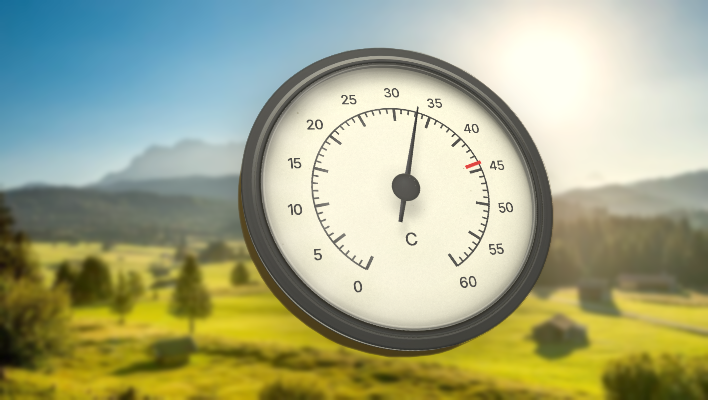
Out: {"value": 33, "unit": "°C"}
